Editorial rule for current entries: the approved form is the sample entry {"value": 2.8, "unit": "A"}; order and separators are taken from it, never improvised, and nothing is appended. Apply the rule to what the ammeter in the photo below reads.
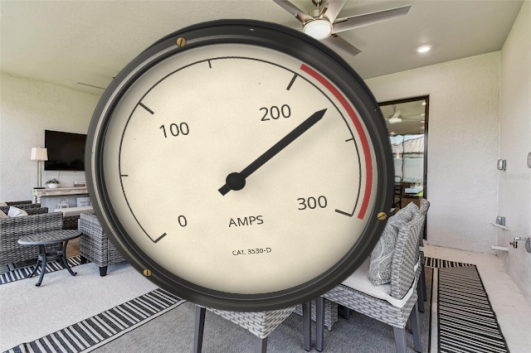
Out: {"value": 225, "unit": "A"}
